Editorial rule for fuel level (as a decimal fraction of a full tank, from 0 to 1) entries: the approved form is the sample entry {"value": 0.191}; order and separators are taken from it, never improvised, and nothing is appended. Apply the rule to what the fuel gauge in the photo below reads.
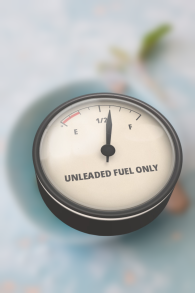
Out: {"value": 0.625}
